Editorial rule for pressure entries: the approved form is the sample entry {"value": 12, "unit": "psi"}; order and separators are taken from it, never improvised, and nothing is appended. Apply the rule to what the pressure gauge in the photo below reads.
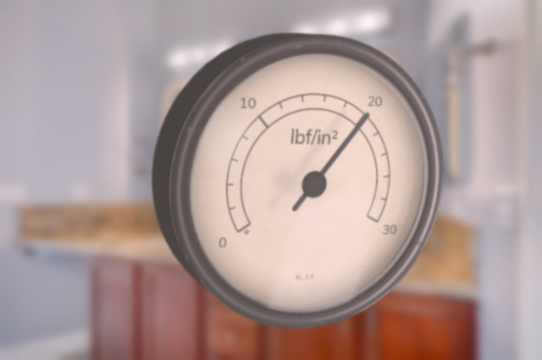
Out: {"value": 20, "unit": "psi"}
